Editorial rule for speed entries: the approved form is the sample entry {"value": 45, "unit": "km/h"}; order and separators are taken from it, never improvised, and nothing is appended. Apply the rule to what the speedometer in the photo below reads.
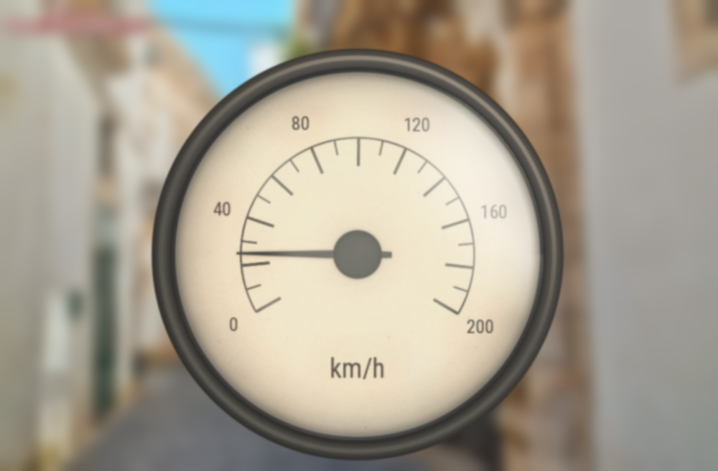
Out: {"value": 25, "unit": "km/h"}
